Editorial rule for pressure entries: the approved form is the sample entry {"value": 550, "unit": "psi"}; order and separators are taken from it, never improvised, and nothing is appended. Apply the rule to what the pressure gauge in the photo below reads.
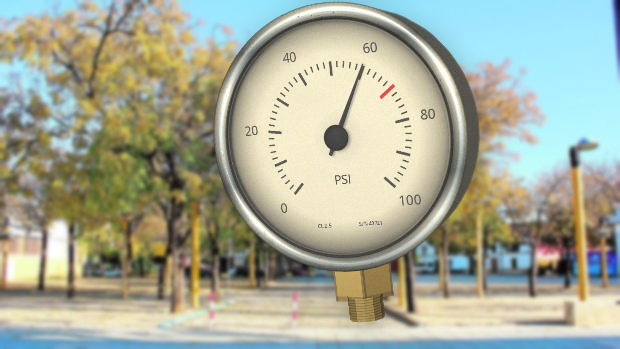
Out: {"value": 60, "unit": "psi"}
